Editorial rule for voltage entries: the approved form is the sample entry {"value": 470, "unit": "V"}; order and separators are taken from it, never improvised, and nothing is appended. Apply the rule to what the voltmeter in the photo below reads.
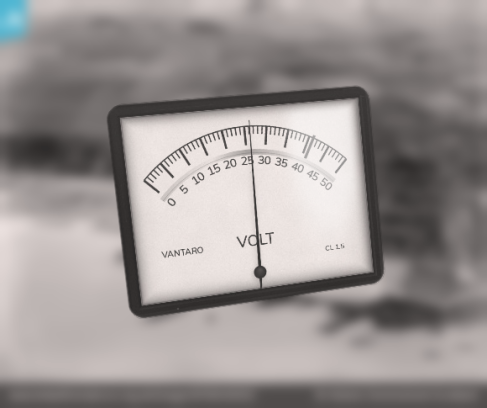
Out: {"value": 26, "unit": "V"}
